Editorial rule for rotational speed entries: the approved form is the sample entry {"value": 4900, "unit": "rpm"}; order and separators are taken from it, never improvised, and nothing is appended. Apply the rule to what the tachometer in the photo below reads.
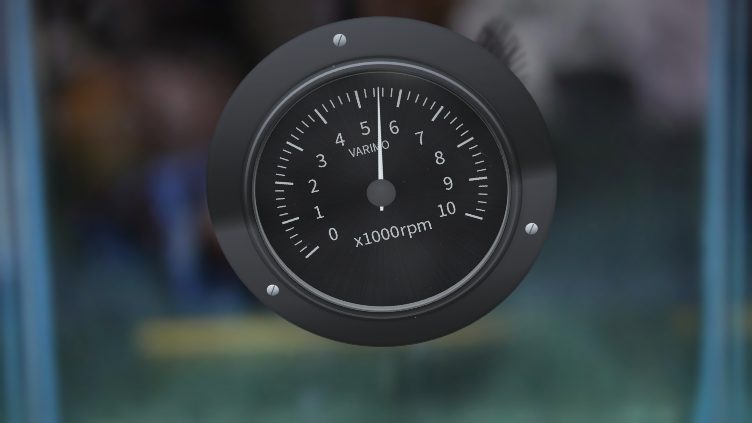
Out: {"value": 5500, "unit": "rpm"}
